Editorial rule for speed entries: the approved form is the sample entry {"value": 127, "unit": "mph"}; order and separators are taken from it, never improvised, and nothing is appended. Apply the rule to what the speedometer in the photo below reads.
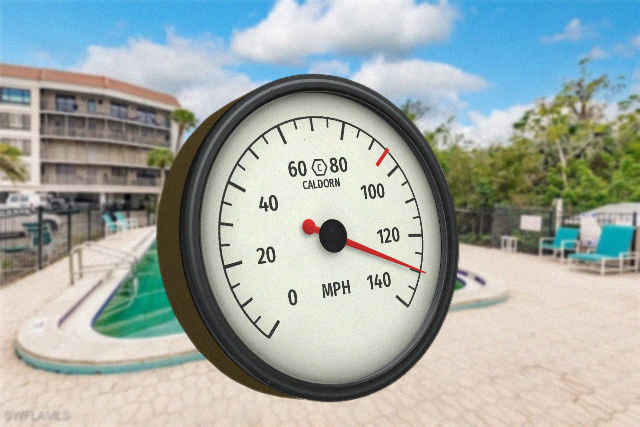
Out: {"value": 130, "unit": "mph"}
